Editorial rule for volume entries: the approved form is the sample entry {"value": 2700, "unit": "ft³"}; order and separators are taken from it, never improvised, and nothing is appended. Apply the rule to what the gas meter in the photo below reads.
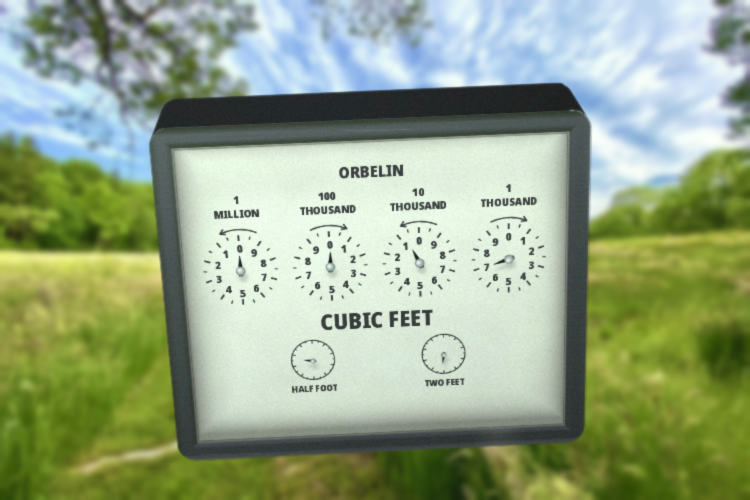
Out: {"value": 700, "unit": "ft³"}
